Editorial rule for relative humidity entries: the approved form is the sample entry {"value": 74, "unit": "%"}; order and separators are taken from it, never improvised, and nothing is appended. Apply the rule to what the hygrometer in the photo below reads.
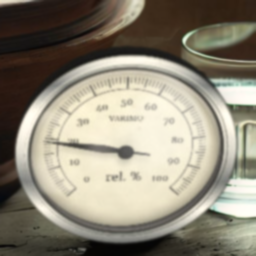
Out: {"value": 20, "unit": "%"}
